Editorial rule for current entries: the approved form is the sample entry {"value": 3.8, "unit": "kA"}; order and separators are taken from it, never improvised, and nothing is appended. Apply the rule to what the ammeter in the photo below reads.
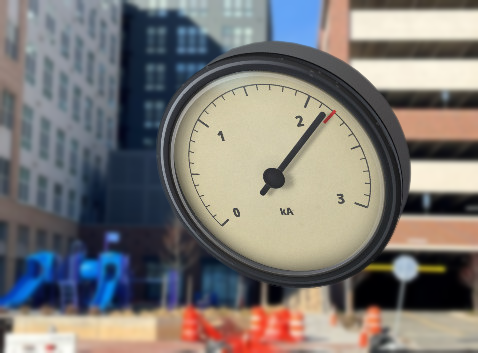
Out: {"value": 2.15, "unit": "kA"}
